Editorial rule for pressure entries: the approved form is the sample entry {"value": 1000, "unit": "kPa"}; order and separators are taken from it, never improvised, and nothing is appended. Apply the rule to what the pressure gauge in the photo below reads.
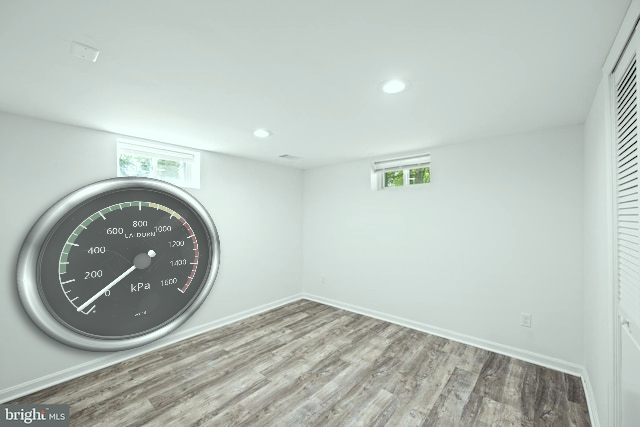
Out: {"value": 50, "unit": "kPa"}
